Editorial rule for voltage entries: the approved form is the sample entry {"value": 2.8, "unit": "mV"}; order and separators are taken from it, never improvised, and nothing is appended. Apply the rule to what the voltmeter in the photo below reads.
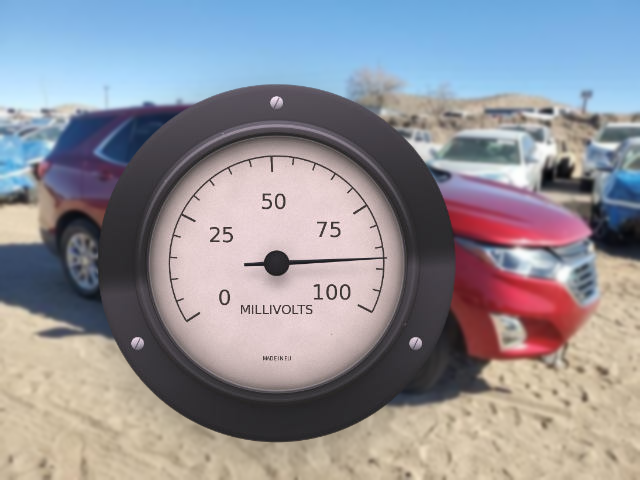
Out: {"value": 87.5, "unit": "mV"}
